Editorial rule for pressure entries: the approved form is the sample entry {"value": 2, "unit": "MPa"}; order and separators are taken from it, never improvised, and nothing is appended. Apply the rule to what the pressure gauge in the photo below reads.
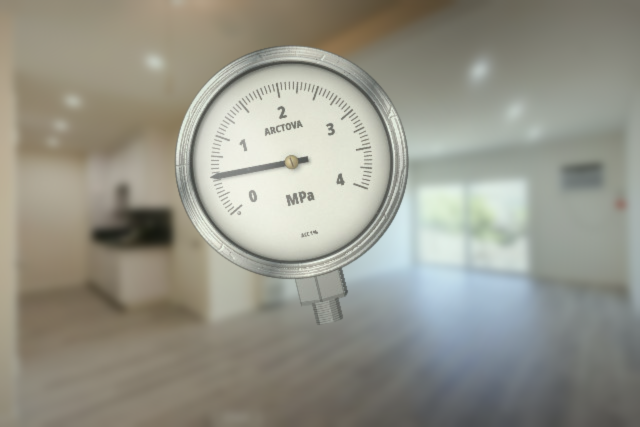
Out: {"value": 0.5, "unit": "MPa"}
